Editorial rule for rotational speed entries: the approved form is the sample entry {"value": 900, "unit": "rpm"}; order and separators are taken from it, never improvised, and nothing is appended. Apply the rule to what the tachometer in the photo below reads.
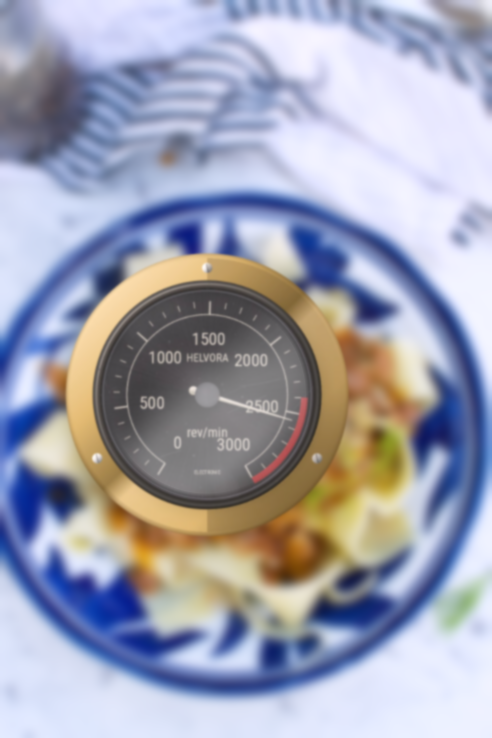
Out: {"value": 2550, "unit": "rpm"}
